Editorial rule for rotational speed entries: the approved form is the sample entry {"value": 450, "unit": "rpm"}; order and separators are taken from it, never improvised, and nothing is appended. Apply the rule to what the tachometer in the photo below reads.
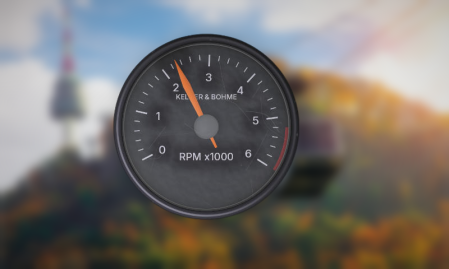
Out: {"value": 2300, "unit": "rpm"}
